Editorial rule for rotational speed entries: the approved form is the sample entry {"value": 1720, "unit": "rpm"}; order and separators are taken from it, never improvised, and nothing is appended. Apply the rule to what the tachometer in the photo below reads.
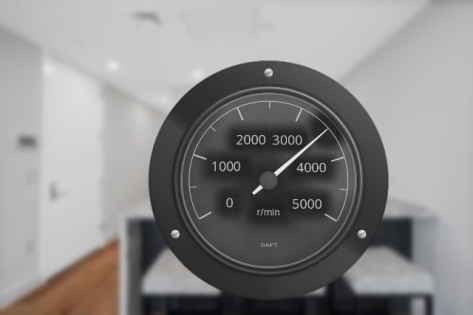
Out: {"value": 3500, "unit": "rpm"}
